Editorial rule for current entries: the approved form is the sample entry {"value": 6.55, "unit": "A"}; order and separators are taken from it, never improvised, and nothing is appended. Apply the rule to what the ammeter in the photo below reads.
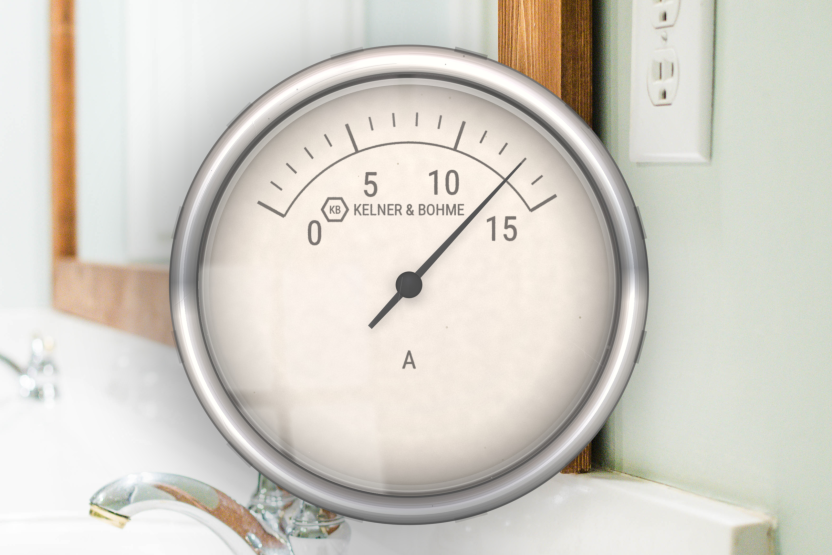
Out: {"value": 13, "unit": "A"}
